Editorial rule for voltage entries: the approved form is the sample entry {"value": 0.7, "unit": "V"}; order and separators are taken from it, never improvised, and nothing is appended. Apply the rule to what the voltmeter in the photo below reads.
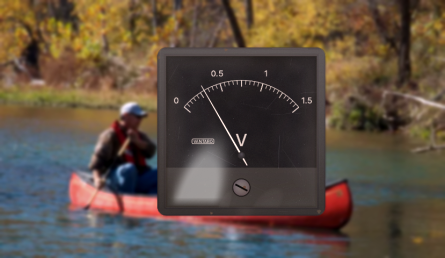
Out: {"value": 0.3, "unit": "V"}
